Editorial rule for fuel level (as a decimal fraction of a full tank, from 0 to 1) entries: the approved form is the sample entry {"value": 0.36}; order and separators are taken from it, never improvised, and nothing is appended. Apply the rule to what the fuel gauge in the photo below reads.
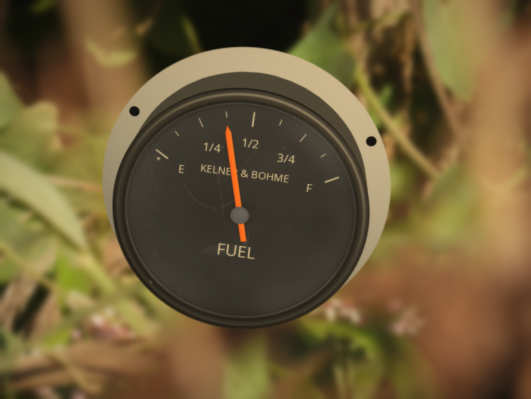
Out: {"value": 0.375}
